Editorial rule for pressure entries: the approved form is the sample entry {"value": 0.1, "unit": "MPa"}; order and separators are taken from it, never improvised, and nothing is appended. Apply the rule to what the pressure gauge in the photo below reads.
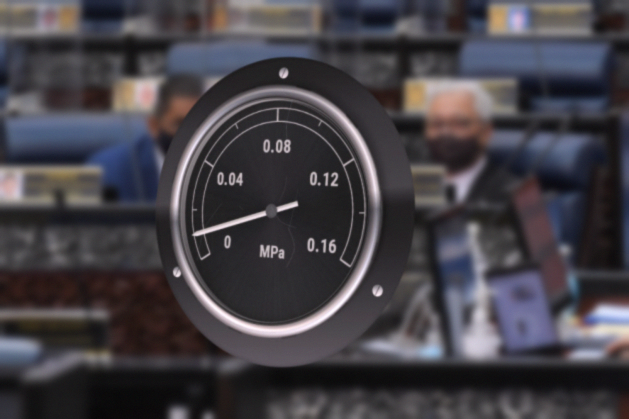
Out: {"value": 0.01, "unit": "MPa"}
